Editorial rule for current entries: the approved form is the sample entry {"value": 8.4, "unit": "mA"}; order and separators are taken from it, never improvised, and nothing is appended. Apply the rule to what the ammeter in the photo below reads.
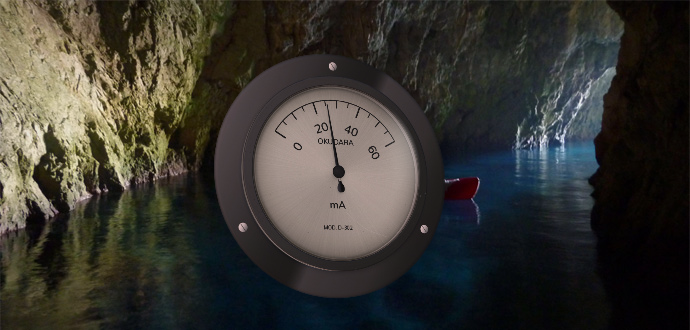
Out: {"value": 25, "unit": "mA"}
